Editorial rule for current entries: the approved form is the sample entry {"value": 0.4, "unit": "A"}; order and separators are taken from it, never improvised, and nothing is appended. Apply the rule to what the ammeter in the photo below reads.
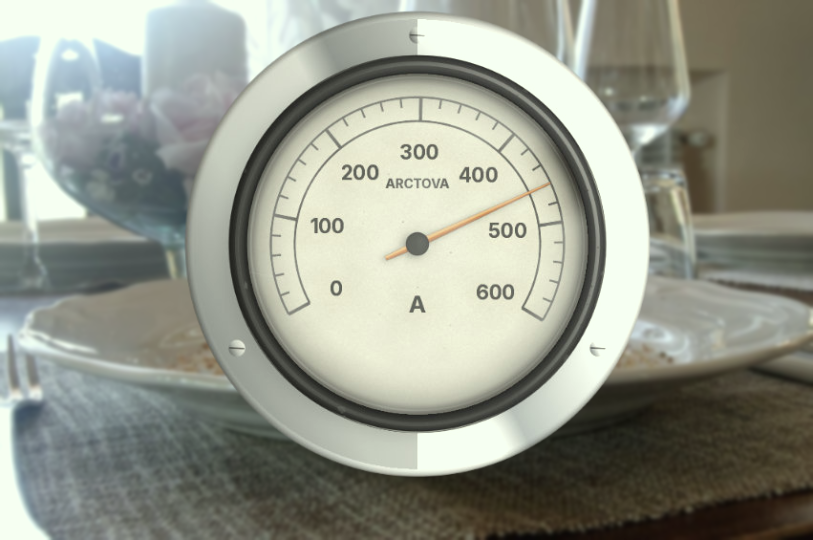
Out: {"value": 460, "unit": "A"}
